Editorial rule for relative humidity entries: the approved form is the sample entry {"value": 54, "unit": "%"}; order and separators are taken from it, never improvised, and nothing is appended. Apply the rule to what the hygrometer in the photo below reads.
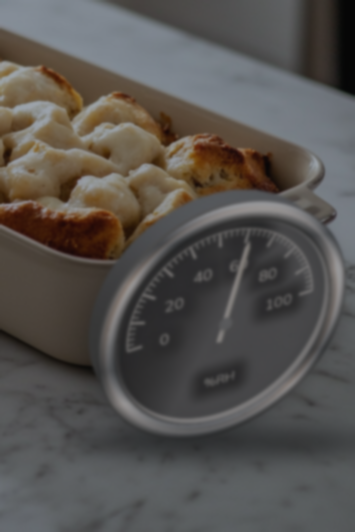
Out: {"value": 60, "unit": "%"}
